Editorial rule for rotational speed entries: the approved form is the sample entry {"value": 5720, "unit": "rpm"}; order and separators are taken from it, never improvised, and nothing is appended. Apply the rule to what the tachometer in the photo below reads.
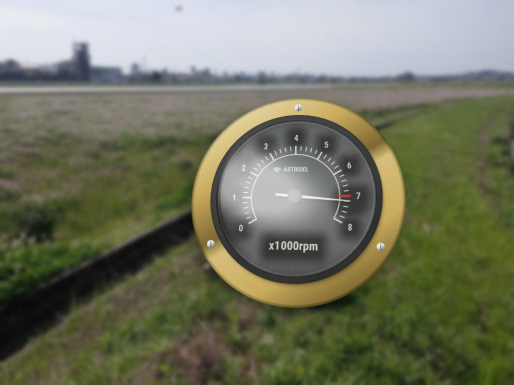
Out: {"value": 7200, "unit": "rpm"}
